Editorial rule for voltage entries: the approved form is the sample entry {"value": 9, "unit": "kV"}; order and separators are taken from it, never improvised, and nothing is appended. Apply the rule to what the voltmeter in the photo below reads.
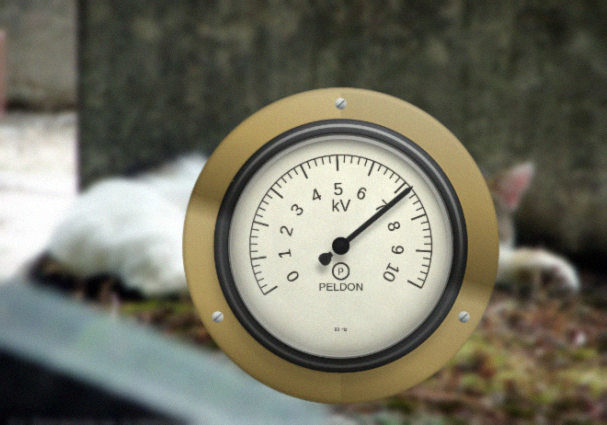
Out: {"value": 7.2, "unit": "kV"}
